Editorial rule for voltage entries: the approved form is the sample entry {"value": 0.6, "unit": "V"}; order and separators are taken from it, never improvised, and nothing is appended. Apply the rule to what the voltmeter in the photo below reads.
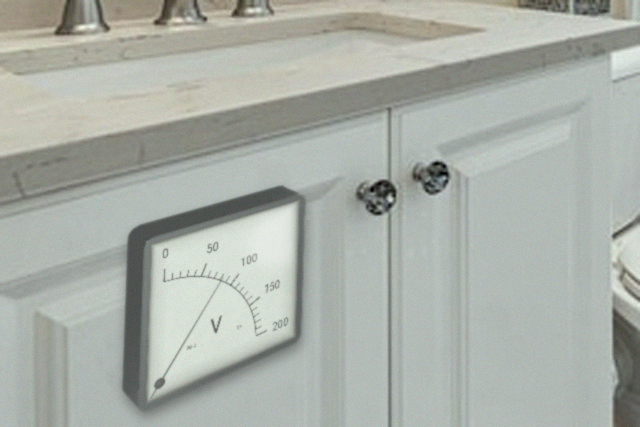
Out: {"value": 80, "unit": "V"}
